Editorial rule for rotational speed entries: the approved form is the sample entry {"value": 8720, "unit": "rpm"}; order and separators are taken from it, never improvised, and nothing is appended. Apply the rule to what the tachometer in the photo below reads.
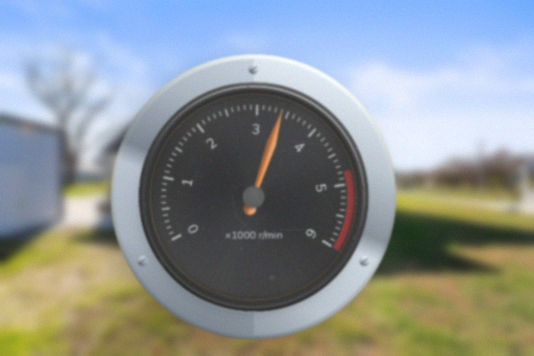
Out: {"value": 3400, "unit": "rpm"}
